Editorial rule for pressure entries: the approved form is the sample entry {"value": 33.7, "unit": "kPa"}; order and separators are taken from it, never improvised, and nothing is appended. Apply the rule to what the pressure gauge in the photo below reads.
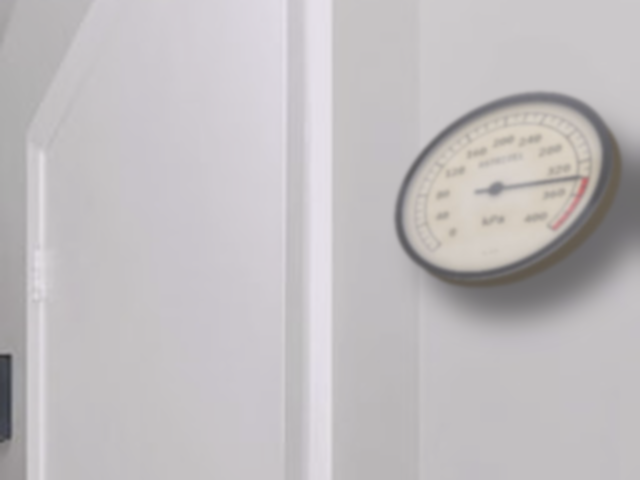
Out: {"value": 340, "unit": "kPa"}
